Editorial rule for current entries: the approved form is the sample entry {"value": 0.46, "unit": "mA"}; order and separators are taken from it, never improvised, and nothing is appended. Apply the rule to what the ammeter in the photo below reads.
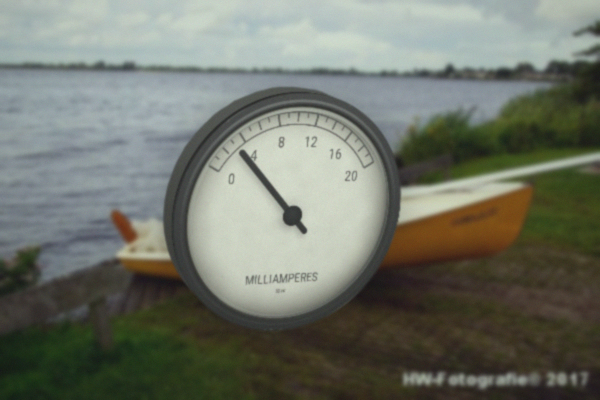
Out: {"value": 3, "unit": "mA"}
